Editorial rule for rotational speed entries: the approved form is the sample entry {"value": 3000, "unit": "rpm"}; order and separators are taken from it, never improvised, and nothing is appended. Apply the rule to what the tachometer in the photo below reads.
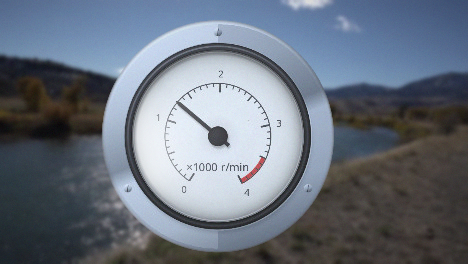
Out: {"value": 1300, "unit": "rpm"}
